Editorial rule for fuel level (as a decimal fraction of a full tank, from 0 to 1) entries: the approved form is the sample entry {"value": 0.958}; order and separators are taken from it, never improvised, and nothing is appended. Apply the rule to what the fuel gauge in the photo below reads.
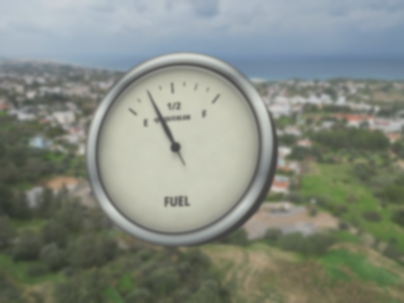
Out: {"value": 0.25}
